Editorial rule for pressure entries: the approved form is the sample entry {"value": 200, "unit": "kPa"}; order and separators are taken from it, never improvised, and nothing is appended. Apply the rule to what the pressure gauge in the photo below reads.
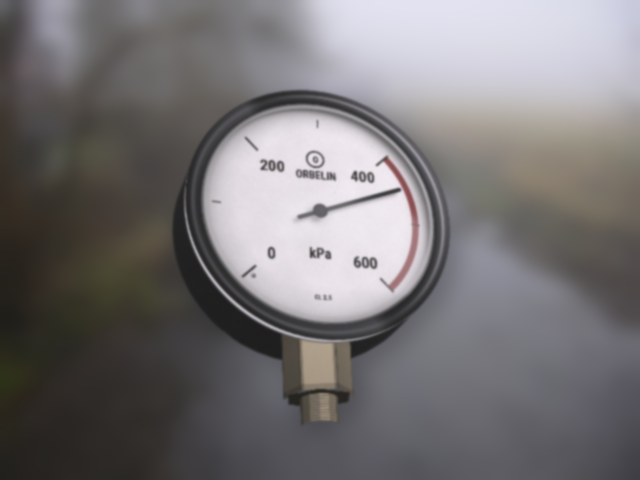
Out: {"value": 450, "unit": "kPa"}
